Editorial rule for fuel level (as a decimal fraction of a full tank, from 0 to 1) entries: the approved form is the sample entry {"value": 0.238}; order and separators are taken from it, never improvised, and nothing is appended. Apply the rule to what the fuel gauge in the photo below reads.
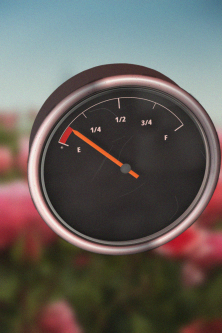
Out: {"value": 0.125}
